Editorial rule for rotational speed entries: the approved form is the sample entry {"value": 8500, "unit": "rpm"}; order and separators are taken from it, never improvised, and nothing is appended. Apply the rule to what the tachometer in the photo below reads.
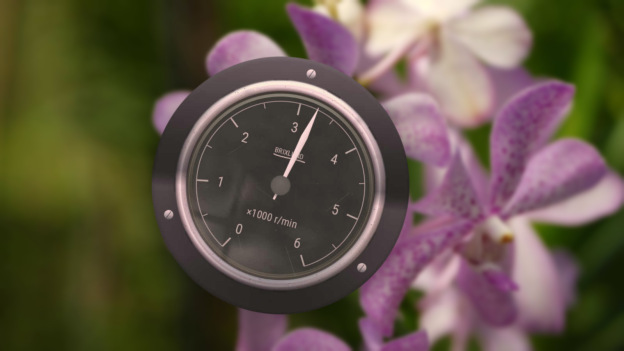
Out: {"value": 3250, "unit": "rpm"}
